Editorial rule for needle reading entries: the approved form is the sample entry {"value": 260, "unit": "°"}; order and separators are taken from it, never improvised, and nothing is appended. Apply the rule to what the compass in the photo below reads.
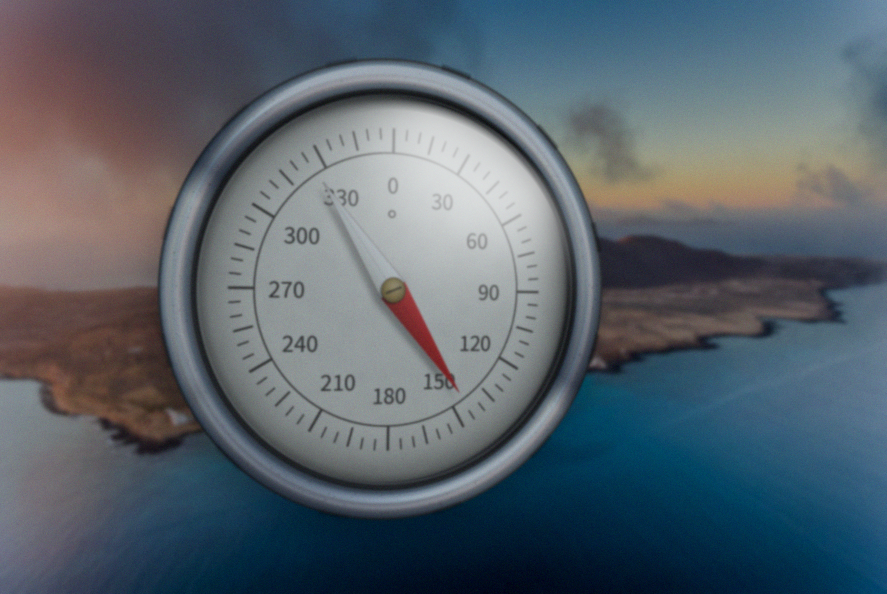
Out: {"value": 145, "unit": "°"}
